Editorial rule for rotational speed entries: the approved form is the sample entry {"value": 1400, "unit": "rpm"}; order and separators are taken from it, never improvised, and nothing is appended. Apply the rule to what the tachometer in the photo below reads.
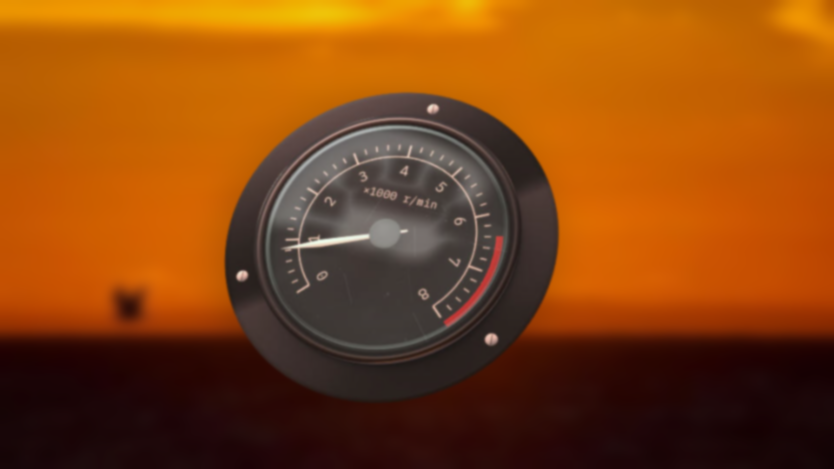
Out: {"value": 800, "unit": "rpm"}
